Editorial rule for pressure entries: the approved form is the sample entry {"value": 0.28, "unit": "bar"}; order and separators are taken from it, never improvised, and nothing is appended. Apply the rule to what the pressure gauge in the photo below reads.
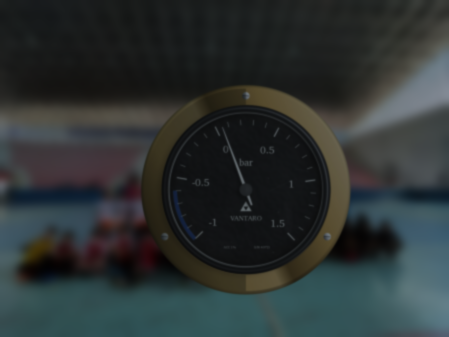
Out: {"value": 0.05, "unit": "bar"}
